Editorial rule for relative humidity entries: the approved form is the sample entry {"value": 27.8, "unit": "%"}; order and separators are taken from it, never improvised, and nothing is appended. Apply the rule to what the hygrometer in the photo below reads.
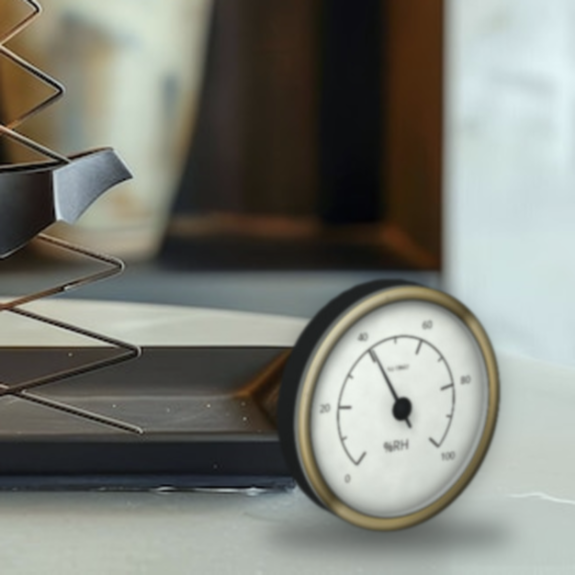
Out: {"value": 40, "unit": "%"}
